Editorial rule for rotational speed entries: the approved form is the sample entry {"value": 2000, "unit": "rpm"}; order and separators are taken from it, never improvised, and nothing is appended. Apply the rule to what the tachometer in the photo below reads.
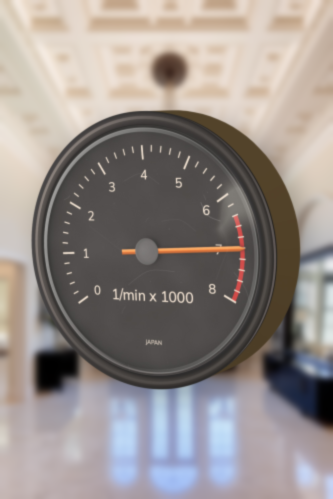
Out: {"value": 7000, "unit": "rpm"}
